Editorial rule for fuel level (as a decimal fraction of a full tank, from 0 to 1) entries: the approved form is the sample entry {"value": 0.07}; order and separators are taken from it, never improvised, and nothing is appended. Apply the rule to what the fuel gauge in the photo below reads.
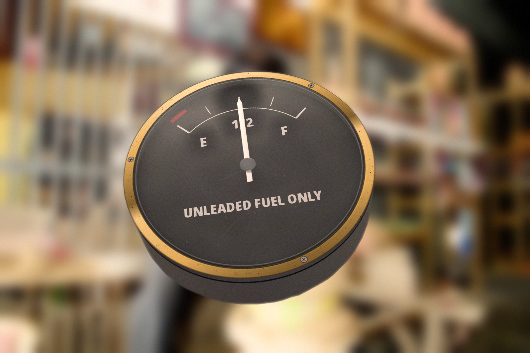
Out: {"value": 0.5}
